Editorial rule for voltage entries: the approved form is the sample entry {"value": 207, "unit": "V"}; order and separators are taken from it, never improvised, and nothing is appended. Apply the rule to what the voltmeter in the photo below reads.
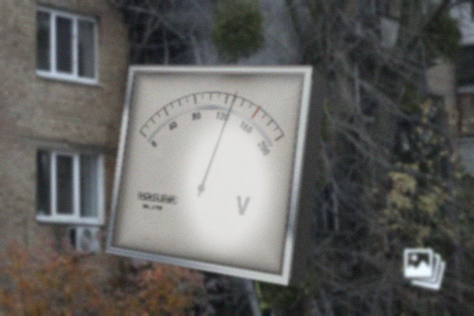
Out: {"value": 130, "unit": "V"}
